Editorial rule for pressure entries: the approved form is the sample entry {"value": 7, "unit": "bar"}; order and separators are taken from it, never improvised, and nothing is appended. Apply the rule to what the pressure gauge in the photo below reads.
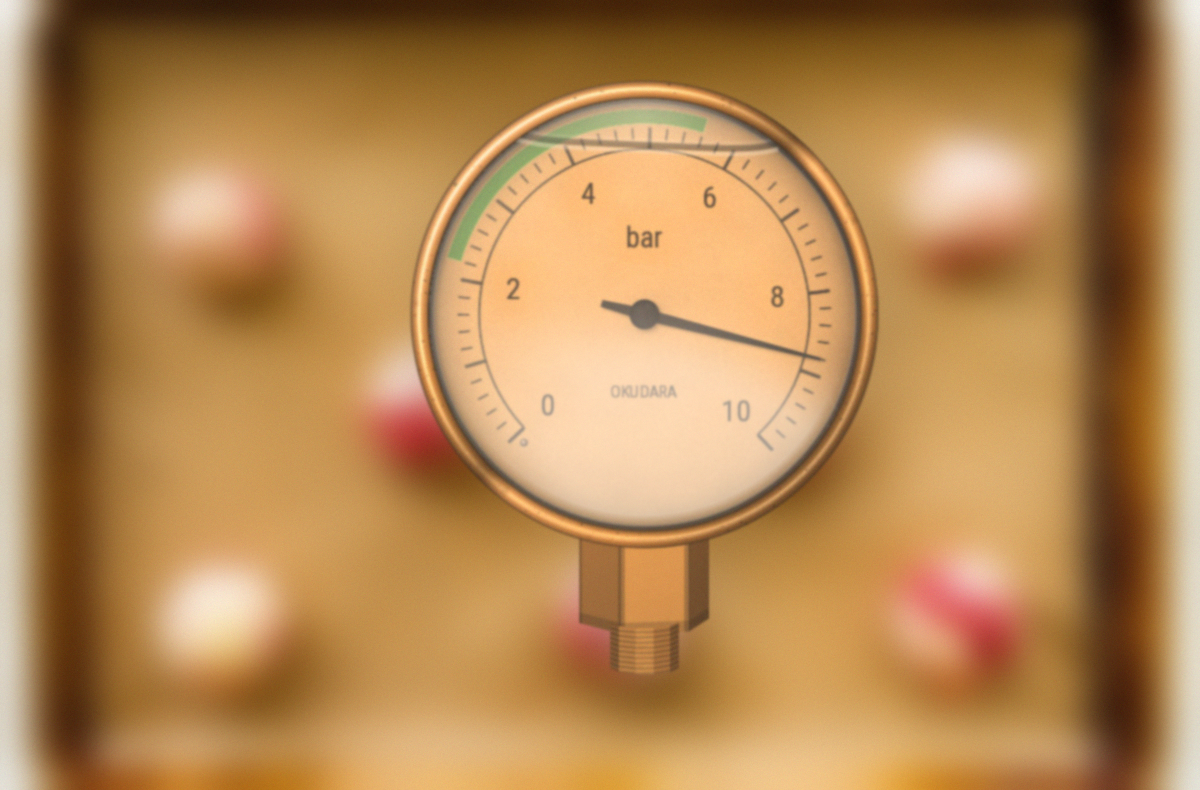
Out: {"value": 8.8, "unit": "bar"}
